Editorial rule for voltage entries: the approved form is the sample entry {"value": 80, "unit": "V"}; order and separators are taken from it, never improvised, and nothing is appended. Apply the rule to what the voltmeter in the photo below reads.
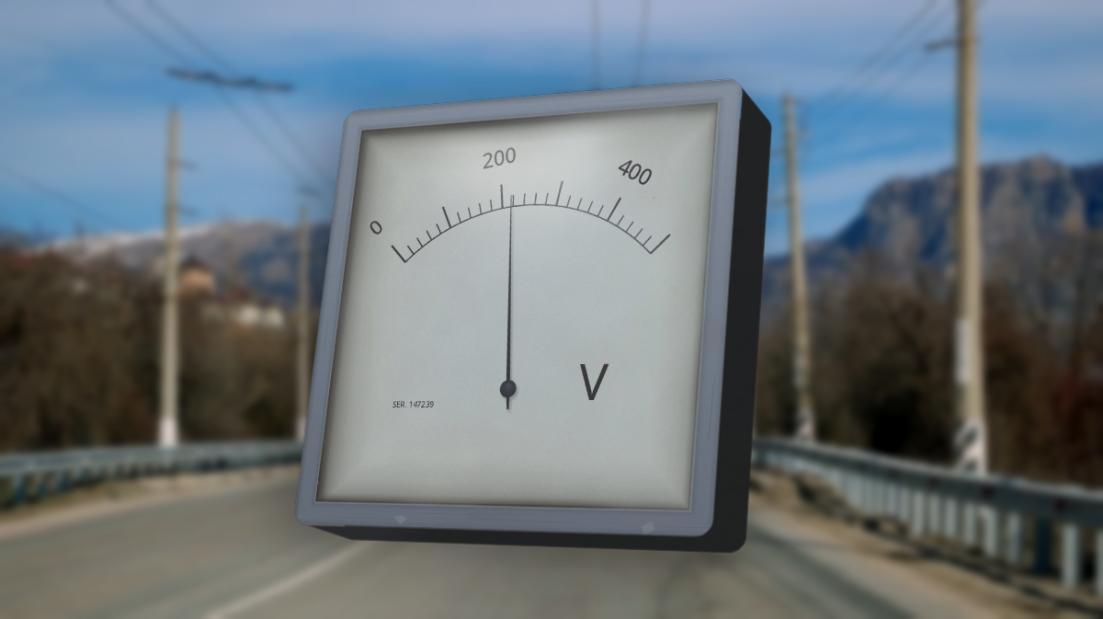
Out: {"value": 220, "unit": "V"}
